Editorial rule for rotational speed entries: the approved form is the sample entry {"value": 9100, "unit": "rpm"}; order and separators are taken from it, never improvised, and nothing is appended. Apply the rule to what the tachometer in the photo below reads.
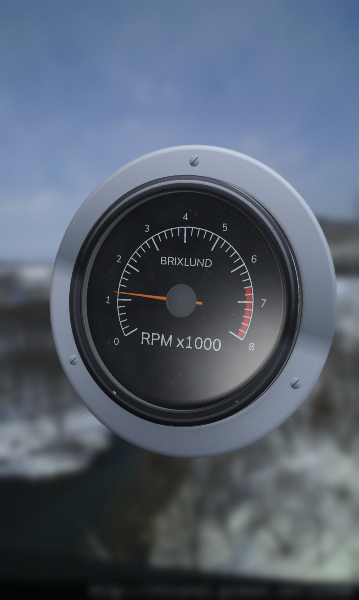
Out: {"value": 1200, "unit": "rpm"}
